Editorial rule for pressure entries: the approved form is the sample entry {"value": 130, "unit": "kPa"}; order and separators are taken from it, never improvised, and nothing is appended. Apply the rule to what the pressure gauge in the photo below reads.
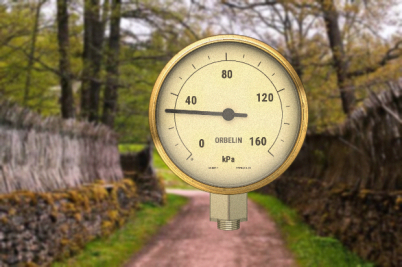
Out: {"value": 30, "unit": "kPa"}
